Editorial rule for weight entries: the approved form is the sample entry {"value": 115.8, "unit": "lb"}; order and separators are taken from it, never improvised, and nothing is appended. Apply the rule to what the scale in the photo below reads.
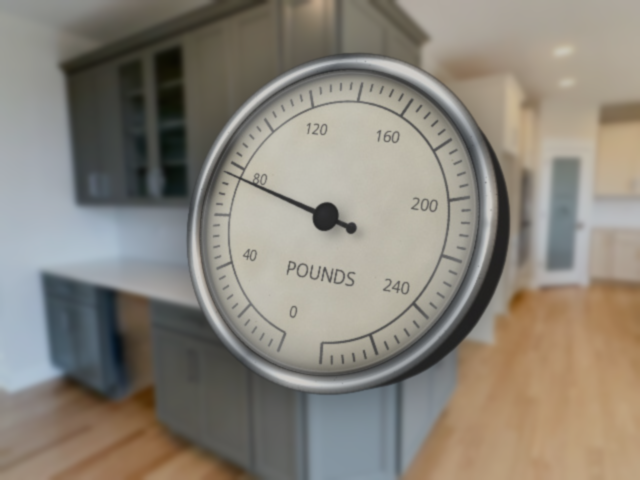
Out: {"value": 76, "unit": "lb"}
